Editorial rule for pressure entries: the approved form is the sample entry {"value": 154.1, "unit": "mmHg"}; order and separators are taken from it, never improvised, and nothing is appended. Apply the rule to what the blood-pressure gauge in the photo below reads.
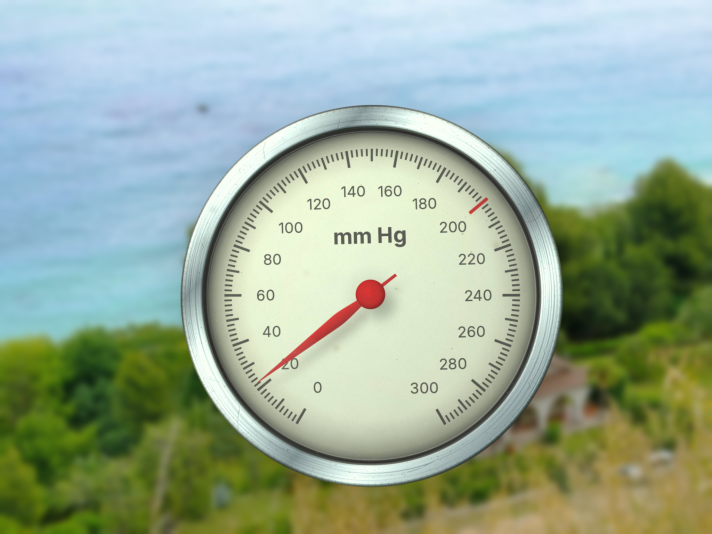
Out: {"value": 22, "unit": "mmHg"}
